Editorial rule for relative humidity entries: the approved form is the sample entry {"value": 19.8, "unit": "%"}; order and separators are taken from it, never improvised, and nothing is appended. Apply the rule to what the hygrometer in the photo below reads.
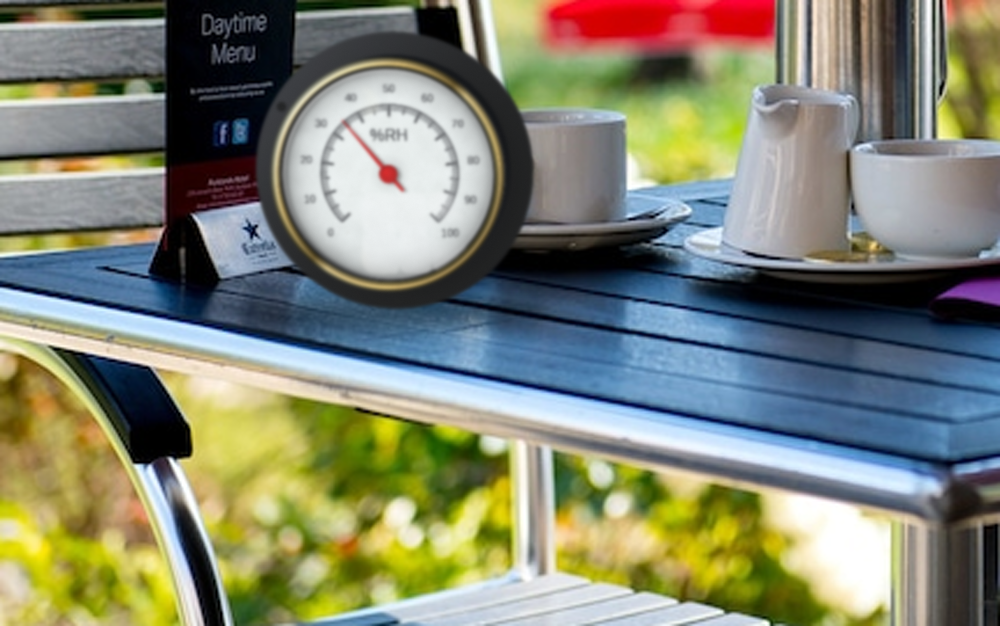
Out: {"value": 35, "unit": "%"}
